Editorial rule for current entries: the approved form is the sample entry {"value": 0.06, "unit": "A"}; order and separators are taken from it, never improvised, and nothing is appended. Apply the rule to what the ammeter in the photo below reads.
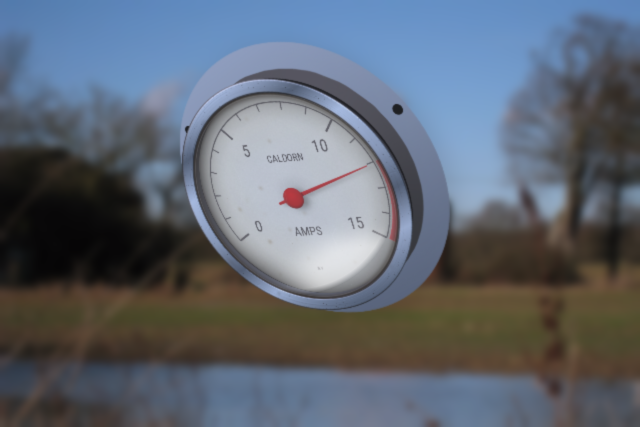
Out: {"value": 12, "unit": "A"}
